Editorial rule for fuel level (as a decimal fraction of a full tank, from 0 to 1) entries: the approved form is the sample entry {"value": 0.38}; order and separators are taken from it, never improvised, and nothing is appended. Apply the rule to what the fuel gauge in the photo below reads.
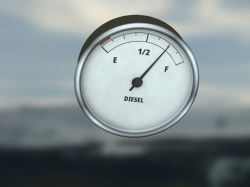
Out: {"value": 0.75}
